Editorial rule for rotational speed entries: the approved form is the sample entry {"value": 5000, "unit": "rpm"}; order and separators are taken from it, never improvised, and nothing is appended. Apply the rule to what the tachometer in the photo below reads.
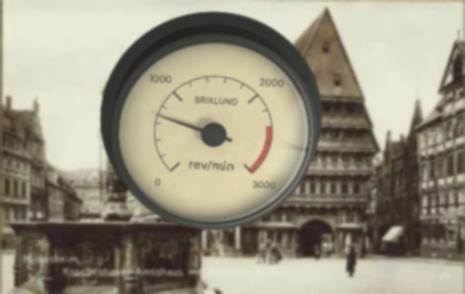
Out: {"value": 700, "unit": "rpm"}
